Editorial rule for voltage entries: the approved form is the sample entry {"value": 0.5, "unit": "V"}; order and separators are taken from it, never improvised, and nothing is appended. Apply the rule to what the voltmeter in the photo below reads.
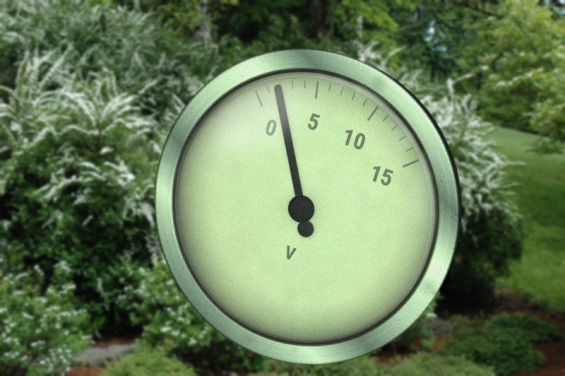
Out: {"value": 2, "unit": "V"}
